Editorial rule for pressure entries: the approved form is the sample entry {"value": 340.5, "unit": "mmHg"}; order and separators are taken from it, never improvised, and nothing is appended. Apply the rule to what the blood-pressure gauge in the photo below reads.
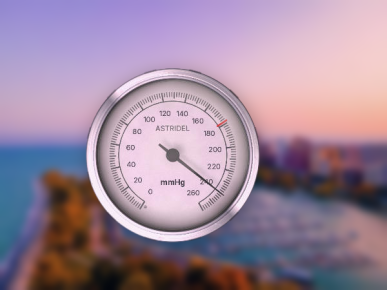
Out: {"value": 240, "unit": "mmHg"}
